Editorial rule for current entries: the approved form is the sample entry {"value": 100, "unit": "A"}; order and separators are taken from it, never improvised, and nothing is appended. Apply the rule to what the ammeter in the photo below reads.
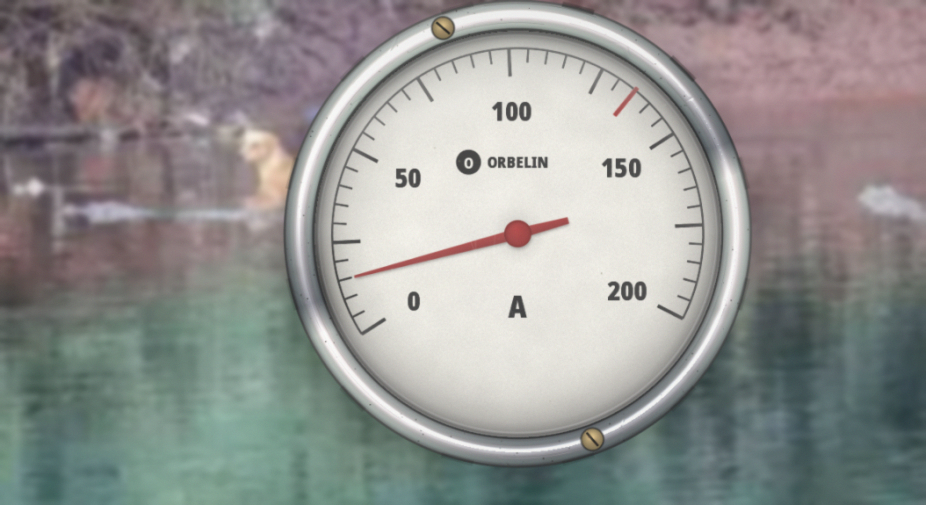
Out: {"value": 15, "unit": "A"}
